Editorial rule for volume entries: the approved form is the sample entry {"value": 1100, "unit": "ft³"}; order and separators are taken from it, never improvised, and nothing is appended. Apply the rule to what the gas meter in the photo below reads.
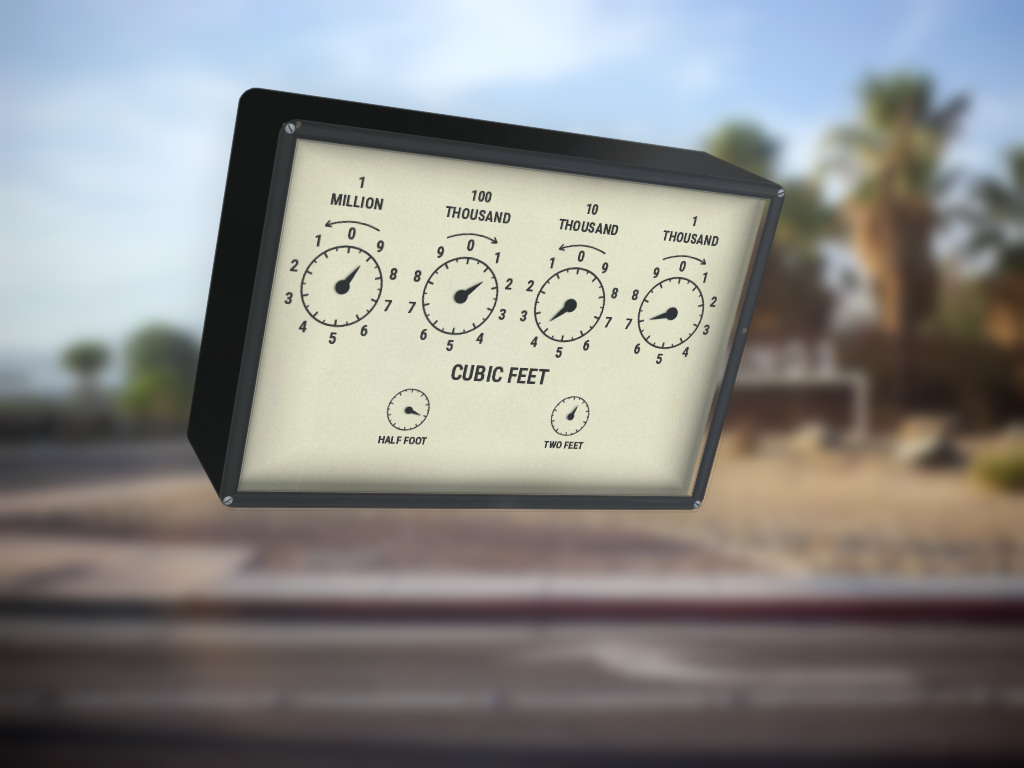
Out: {"value": 913700, "unit": "ft³"}
